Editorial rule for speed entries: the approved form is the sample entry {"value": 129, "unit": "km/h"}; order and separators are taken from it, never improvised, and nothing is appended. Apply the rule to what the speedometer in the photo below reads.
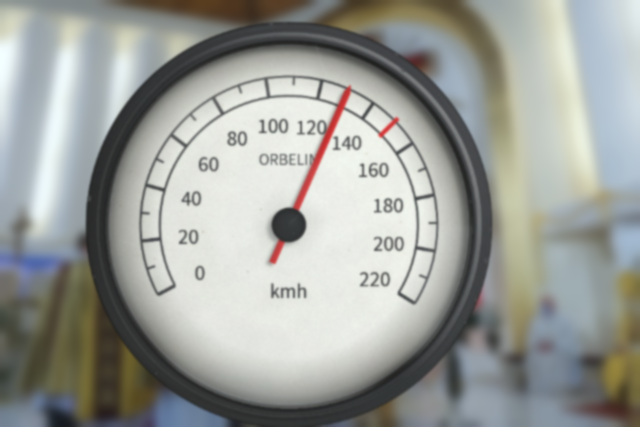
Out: {"value": 130, "unit": "km/h"}
